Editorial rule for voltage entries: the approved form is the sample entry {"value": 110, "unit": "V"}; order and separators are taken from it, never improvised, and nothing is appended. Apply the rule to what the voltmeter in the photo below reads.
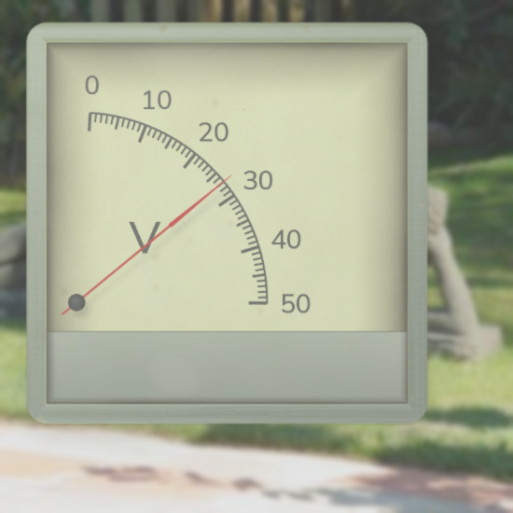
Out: {"value": 27, "unit": "V"}
